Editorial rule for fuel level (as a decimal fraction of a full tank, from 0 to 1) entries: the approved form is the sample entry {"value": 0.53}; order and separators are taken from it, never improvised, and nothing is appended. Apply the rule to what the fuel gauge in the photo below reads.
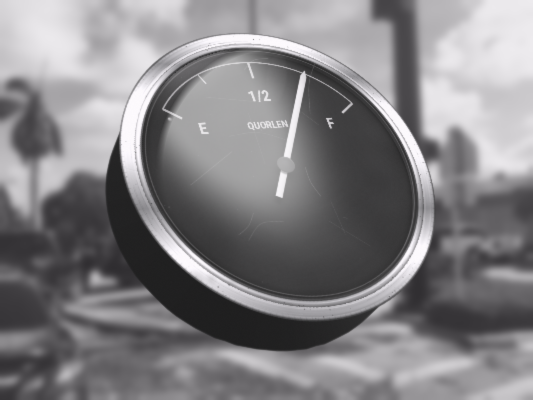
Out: {"value": 0.75}
